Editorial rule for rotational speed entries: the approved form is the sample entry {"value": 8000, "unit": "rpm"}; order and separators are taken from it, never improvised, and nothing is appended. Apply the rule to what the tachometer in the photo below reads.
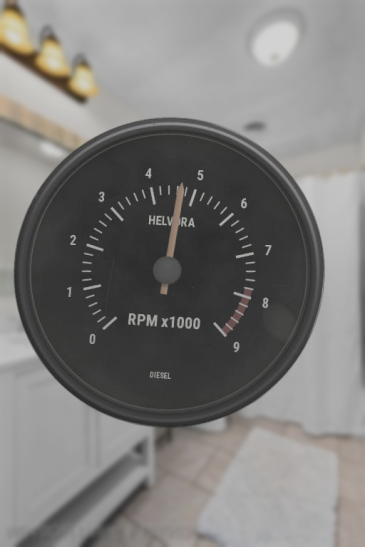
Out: {"value": 4700, "unit": "rpm"}
